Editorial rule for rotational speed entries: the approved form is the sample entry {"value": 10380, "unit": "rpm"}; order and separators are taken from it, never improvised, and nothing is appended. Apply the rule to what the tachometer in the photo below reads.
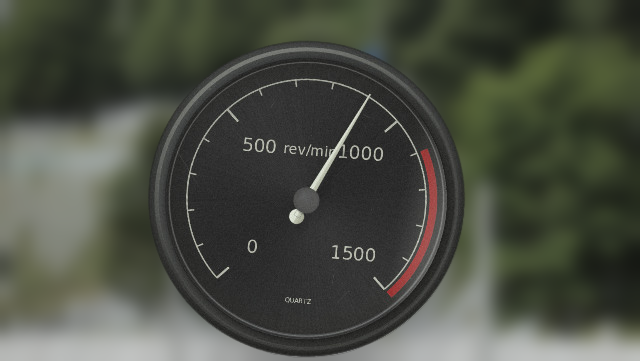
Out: {"value": 900, "unit": "rpm"}
